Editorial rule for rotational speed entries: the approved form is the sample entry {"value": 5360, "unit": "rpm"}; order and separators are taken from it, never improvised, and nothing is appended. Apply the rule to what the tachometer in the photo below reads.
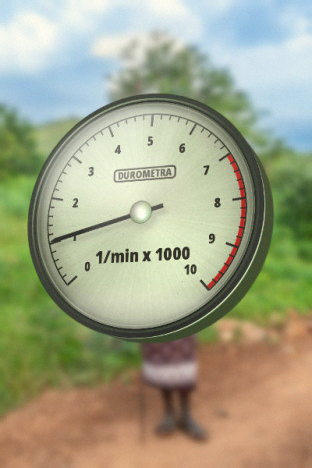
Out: {"value": 1000, "unit": "rpm"}
